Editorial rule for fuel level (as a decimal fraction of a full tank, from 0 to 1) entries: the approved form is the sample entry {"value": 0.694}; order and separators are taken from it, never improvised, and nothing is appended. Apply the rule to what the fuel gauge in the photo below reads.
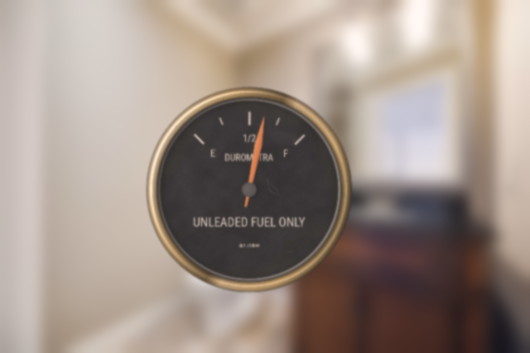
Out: {"value": 0.625}
